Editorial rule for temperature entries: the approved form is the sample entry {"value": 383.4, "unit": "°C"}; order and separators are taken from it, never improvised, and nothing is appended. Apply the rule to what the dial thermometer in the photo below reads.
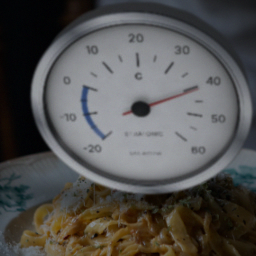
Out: {"value": 40, "unit": "°C"}
